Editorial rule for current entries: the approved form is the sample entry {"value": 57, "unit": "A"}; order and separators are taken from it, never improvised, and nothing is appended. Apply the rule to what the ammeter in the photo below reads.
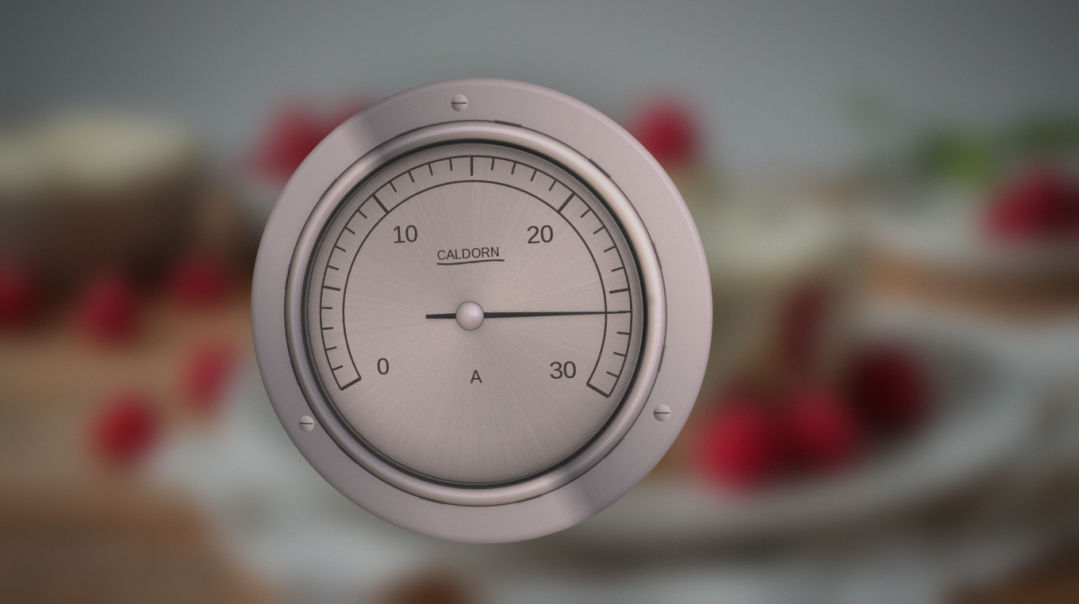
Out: {"value": 26, "unit": "A"}
